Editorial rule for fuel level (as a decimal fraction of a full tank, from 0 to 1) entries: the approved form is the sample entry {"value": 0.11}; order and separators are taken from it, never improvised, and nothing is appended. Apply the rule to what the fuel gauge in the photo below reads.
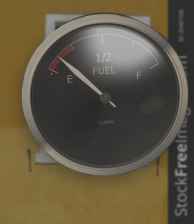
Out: {"value": 0.125}
